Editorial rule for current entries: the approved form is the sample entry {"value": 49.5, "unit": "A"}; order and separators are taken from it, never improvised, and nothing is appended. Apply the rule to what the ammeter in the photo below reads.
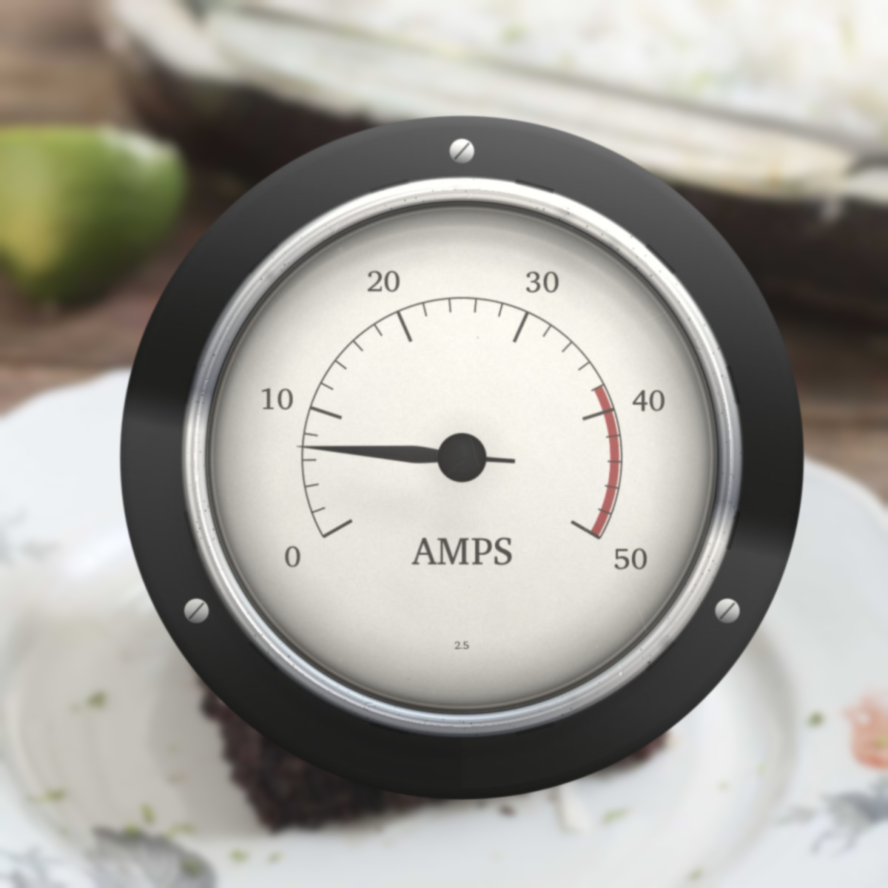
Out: {"value": 7, "unit": "A"}
